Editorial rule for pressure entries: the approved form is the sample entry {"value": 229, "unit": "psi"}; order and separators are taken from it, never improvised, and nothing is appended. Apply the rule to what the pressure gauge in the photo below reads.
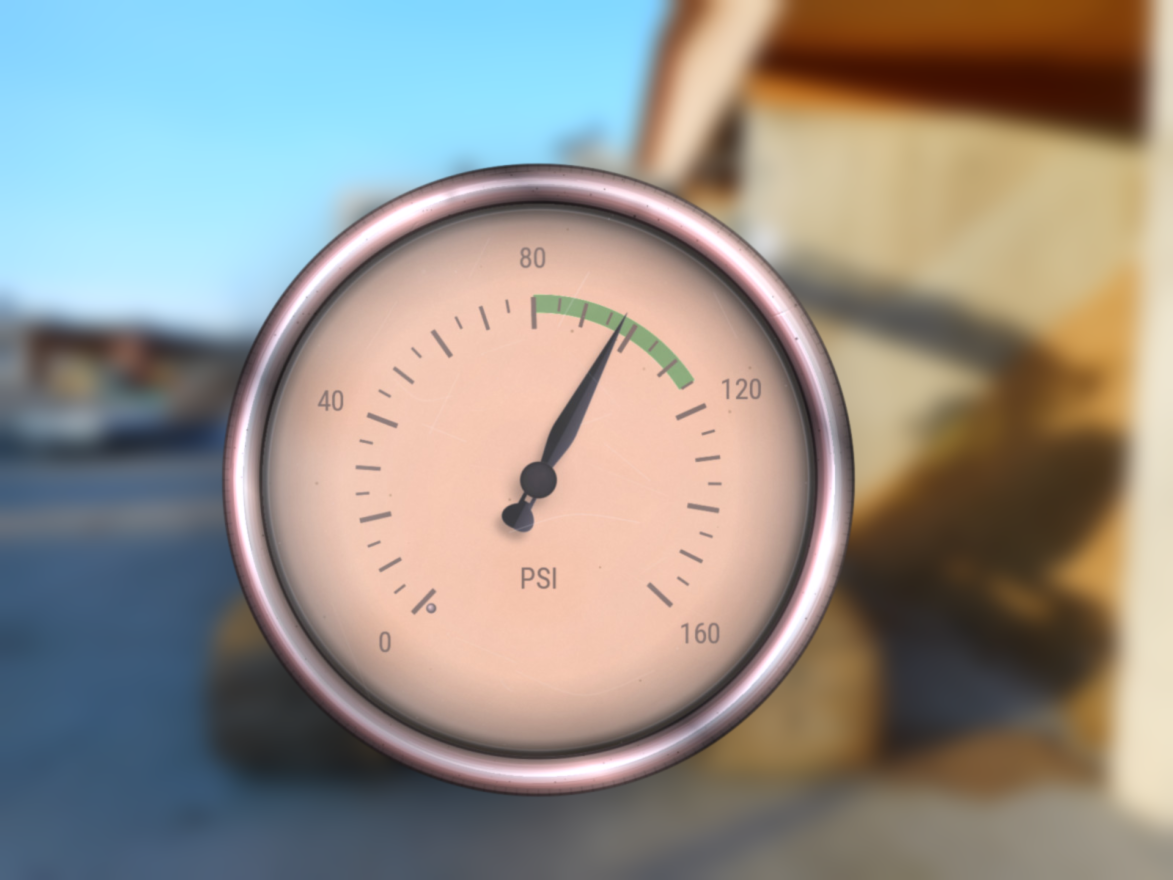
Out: {"value": 97.5, "unit": "psi"}
